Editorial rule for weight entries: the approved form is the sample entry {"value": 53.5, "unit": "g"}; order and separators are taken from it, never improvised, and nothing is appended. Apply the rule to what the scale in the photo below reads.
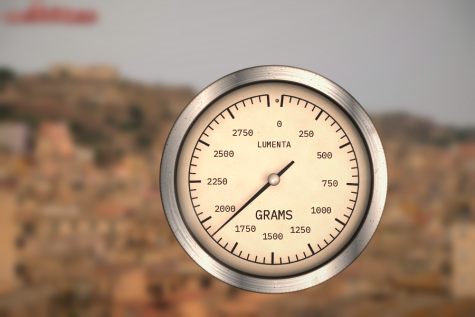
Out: {"value": 1900, "unit": "g"}
